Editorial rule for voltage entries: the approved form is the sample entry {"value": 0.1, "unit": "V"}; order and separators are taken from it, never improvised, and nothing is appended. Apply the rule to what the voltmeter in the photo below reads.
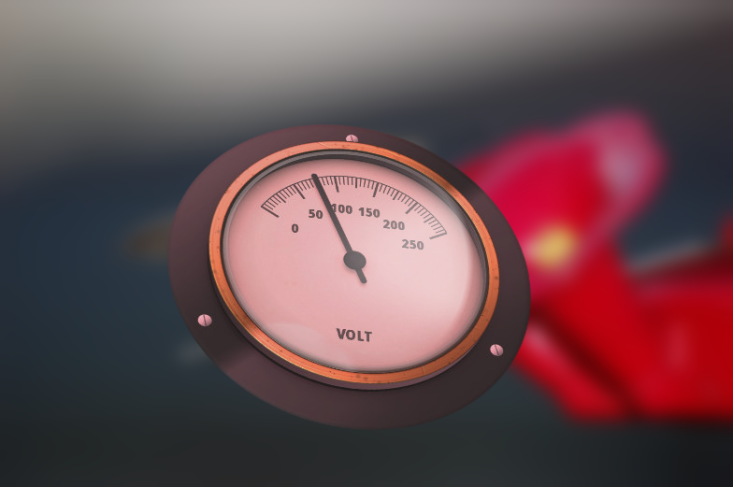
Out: {"value": 75, "unit": "V"}
